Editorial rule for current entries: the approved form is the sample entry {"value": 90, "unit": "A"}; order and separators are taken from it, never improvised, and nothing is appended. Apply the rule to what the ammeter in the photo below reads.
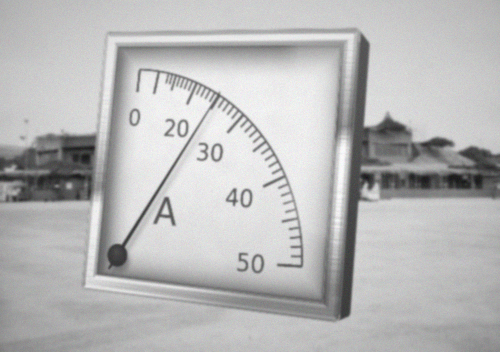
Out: {"value": 25, "unit": "A"}
